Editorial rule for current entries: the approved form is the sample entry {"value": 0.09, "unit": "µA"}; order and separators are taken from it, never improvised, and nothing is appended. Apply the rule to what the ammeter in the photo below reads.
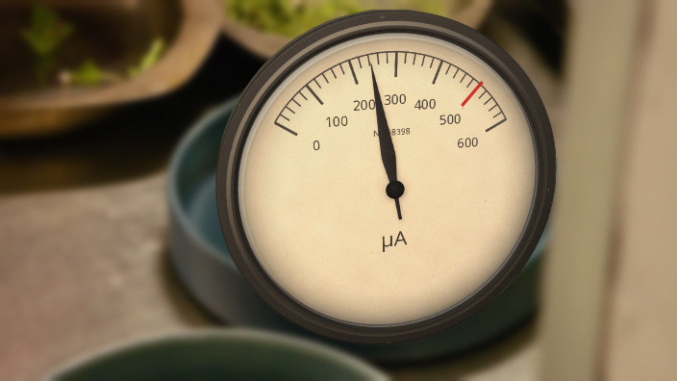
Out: {"value": 240, "unit": "µA"}
